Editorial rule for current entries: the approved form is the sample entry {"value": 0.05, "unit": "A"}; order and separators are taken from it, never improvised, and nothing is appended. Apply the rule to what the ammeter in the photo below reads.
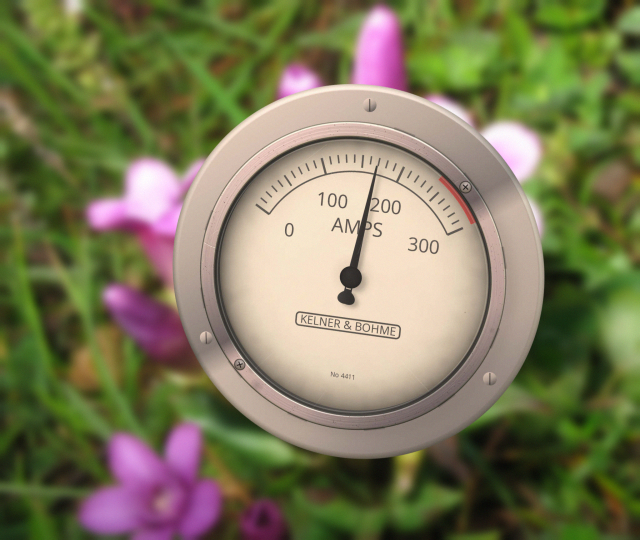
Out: {"value": 170, "unit": "A"}
